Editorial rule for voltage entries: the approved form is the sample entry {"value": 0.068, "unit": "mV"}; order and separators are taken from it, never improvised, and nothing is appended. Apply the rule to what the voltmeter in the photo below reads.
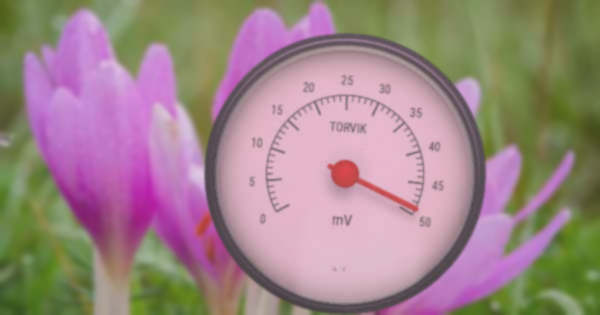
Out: {"value": 49, "unit": "mV"}
